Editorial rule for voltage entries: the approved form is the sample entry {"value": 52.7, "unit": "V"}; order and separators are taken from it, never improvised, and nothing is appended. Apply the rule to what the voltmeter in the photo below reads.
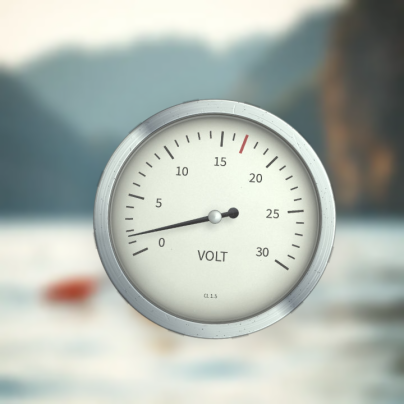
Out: {"value": 1.5, "unit": "V"}
